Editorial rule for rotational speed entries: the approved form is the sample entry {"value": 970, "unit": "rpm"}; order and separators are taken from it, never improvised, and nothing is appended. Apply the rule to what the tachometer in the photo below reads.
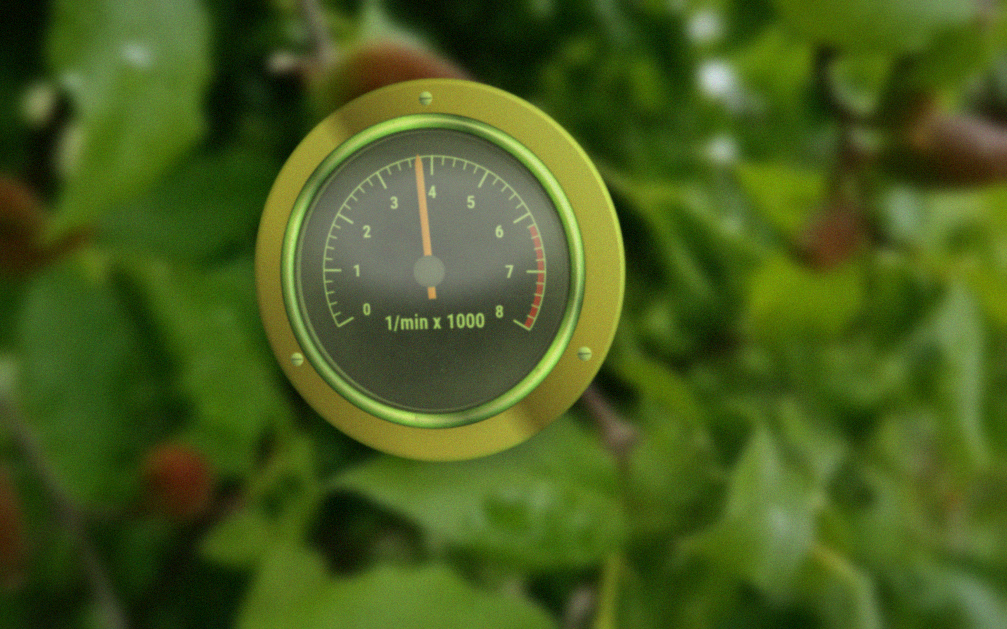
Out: {"value": 3800, "unit": "rpm"}
